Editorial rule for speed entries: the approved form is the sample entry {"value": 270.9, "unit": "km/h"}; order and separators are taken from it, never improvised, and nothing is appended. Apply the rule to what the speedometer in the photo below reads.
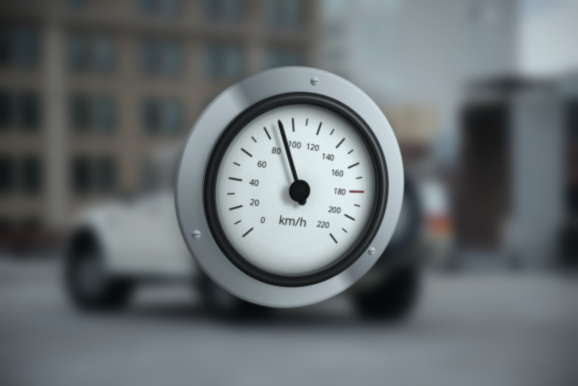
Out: {"value": 90, "unit": "km/h"}
